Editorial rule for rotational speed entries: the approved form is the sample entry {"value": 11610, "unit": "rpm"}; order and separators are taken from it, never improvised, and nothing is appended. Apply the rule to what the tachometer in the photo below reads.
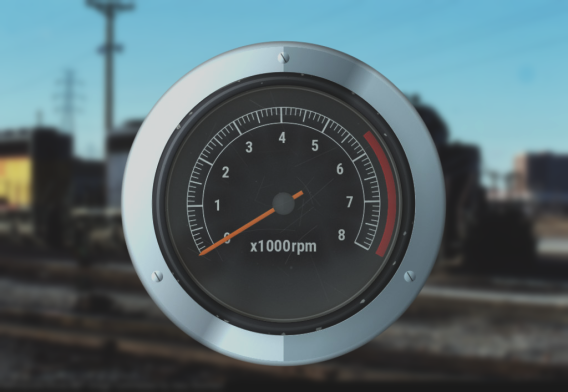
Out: {"value": 0, "unit": "rpm"}
